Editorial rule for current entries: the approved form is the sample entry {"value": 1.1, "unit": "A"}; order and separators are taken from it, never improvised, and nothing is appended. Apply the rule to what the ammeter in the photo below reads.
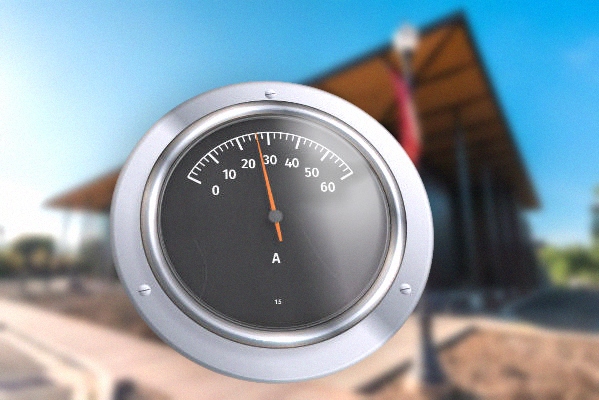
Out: {"value": 26, "unit": "A"}
